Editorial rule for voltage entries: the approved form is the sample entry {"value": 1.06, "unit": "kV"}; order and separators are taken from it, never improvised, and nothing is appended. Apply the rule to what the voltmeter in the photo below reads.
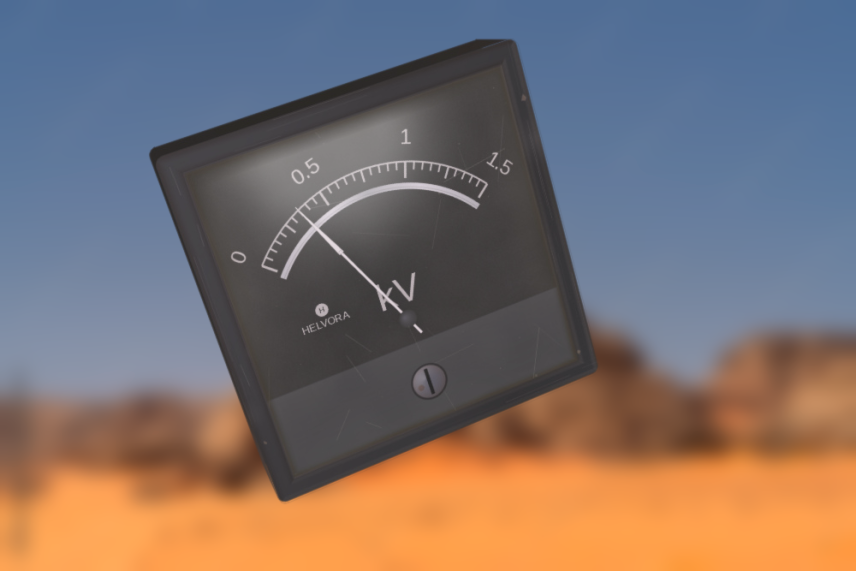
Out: {"value": 0.35, "unit": "kV"}
